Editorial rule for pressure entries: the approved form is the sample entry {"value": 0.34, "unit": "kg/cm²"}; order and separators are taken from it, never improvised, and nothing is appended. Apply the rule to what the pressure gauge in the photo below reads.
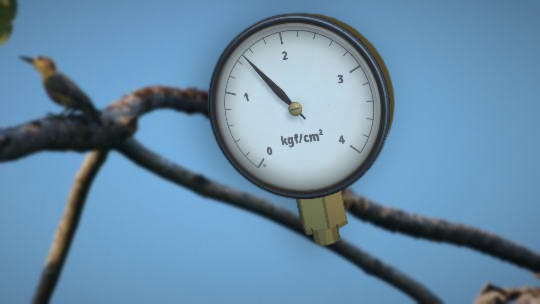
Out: {"value": 1.5, "unit": "kg/cm²"}
